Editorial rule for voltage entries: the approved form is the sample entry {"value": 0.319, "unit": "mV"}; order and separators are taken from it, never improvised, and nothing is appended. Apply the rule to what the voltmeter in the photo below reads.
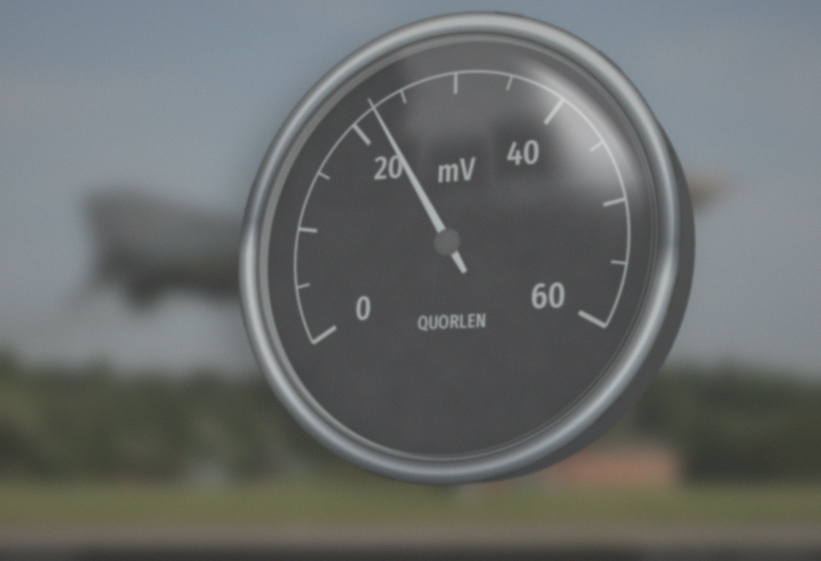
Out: {"value": 22.5, "unit": "mV"}
